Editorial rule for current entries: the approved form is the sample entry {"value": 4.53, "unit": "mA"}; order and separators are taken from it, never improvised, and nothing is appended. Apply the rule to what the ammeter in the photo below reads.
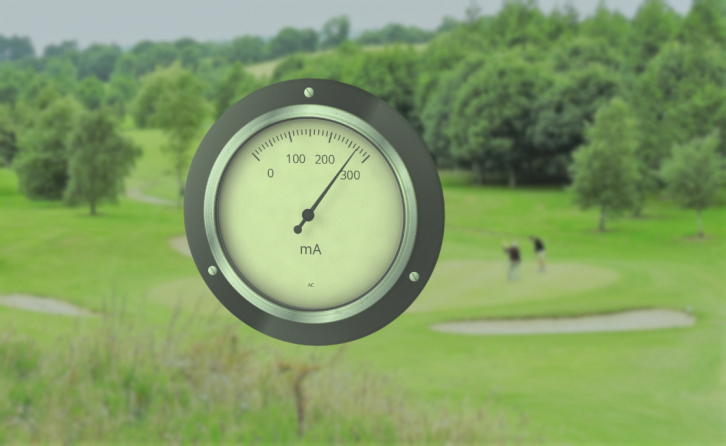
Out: {"value": 270, "unit": "mA"}
